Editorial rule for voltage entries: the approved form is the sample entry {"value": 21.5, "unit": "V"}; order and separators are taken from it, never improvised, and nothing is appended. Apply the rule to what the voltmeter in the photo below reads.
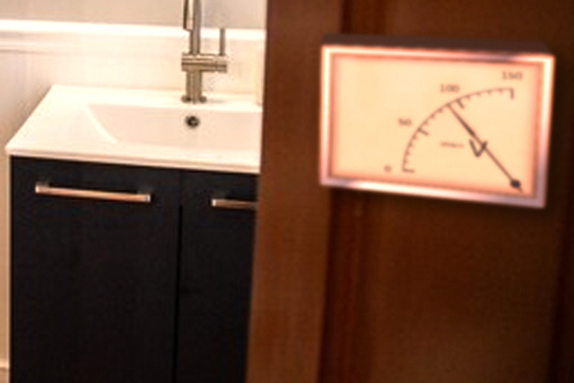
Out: {"value": 90, "unit": "V"}
